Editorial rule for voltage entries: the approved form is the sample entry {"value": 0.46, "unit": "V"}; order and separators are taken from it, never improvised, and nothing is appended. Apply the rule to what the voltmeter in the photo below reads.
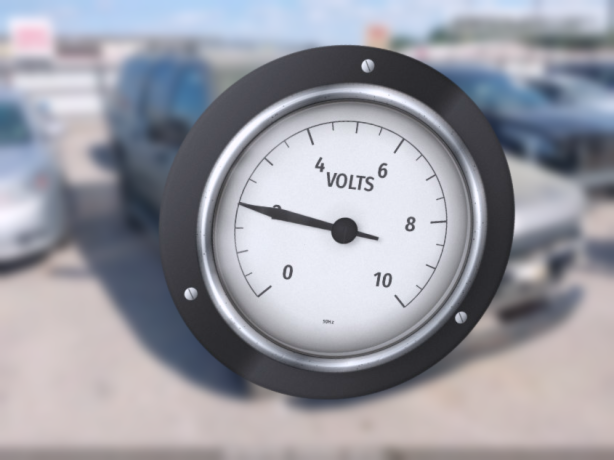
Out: {"value": 2, "unit": "V"}
